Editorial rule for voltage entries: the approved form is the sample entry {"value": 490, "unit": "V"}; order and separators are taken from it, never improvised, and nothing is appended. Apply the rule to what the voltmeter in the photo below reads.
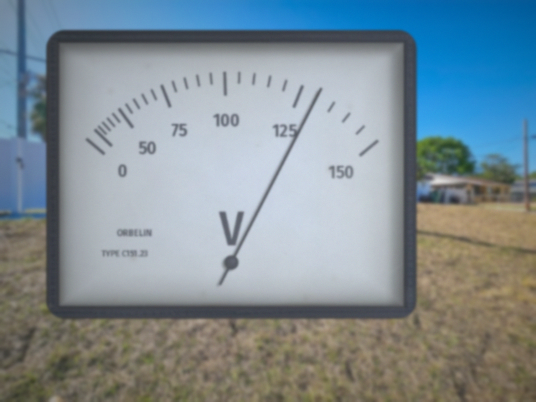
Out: {"value": 130, "unit": "V"}
